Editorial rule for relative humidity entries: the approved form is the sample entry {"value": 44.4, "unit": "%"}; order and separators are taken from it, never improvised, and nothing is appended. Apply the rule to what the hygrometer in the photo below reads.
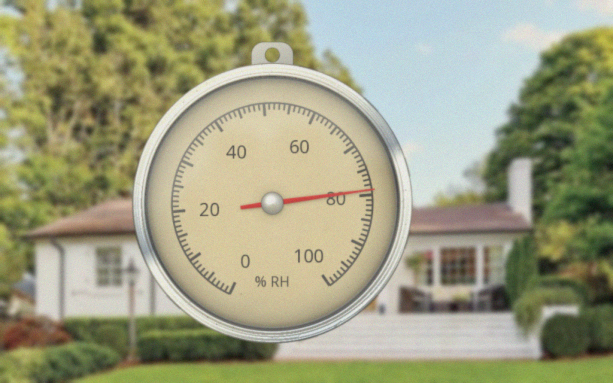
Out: {"value": 79, "unit": "%"}
